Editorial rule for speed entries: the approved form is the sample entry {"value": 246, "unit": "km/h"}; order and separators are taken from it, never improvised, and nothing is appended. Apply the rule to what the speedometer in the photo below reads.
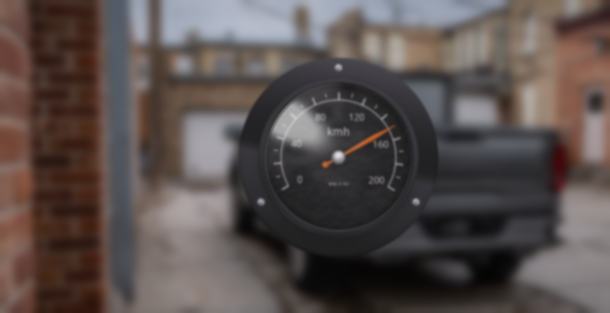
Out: {"value": 150, "unit": "km/h"}
